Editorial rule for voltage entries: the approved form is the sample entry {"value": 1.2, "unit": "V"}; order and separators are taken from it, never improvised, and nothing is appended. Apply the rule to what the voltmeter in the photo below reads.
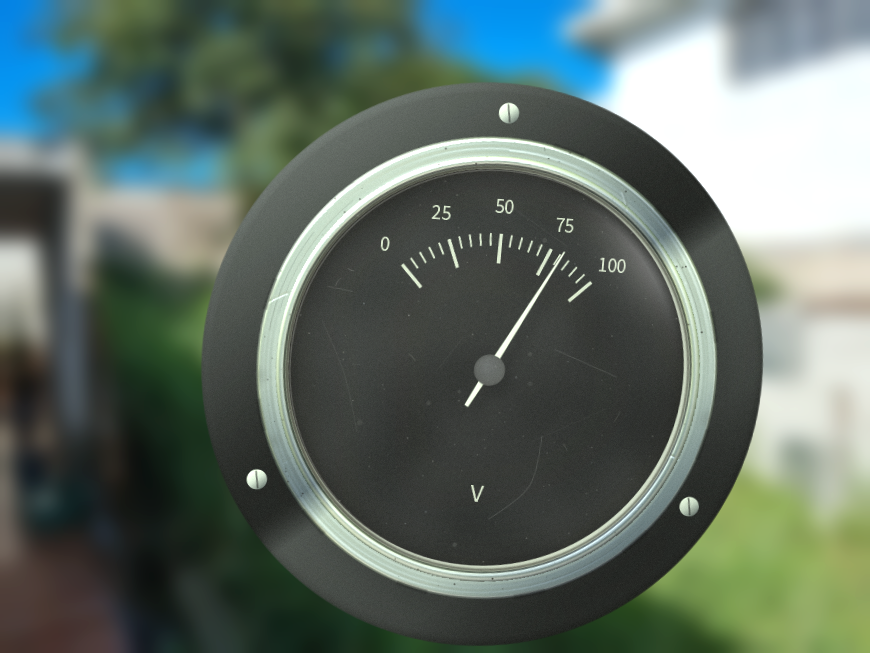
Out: {"value": 80, "unit": "V"}
